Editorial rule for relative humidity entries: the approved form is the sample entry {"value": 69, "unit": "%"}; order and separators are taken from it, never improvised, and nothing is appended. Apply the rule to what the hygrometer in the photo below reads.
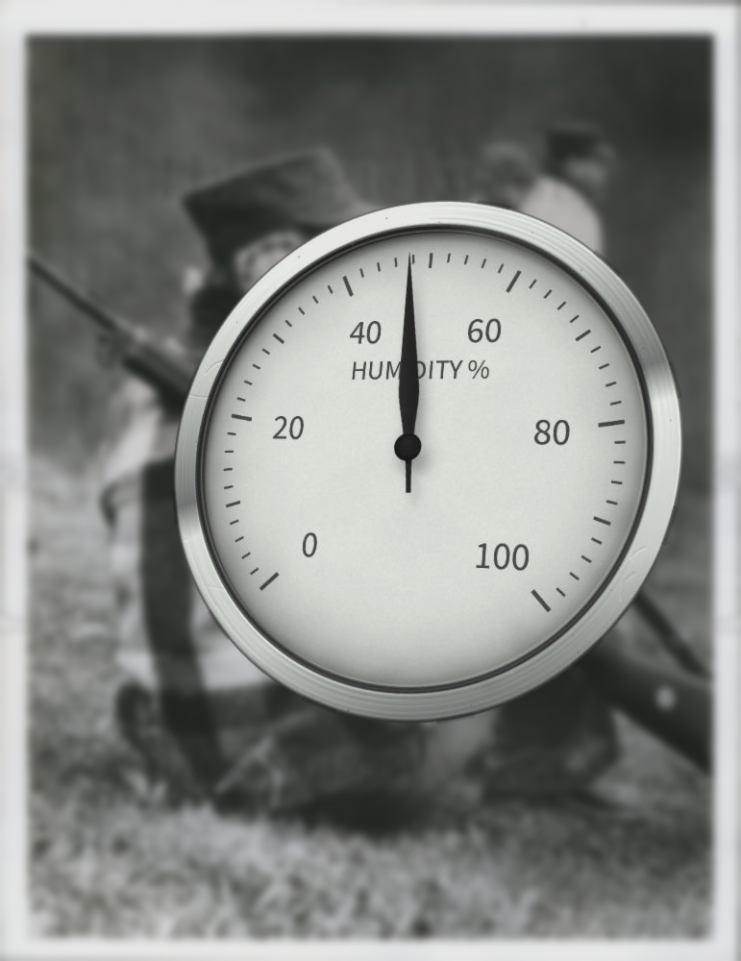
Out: {"value": 48, "unit": "%"}
